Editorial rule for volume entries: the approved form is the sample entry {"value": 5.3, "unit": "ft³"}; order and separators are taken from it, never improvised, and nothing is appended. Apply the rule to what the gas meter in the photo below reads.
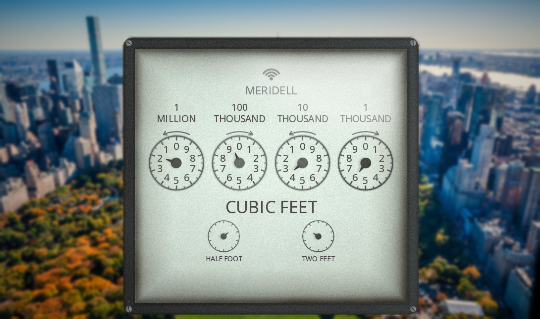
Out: {"value": 193600, "unit": "ft³"}
